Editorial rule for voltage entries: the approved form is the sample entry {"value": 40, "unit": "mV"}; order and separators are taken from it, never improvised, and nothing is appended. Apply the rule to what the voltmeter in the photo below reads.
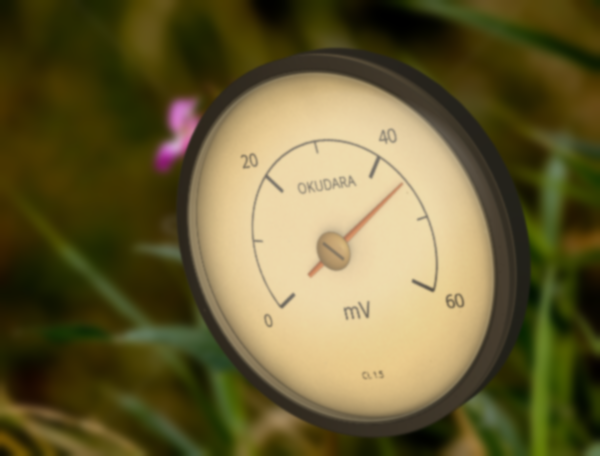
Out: {"value": 45, "unit": "mV"}
